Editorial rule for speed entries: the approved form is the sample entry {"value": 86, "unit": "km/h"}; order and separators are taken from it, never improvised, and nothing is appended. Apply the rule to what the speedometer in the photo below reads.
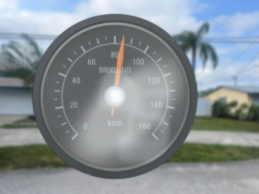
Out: {"value": 85, "unit": "km/h"}
